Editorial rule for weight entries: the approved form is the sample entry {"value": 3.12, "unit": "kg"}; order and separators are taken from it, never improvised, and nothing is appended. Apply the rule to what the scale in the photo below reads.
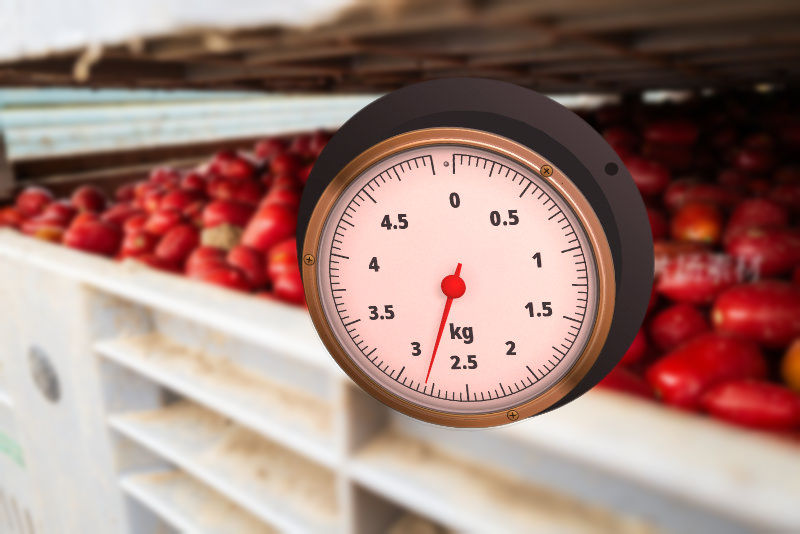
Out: {"value": 2.8, "unit": "kg"}
